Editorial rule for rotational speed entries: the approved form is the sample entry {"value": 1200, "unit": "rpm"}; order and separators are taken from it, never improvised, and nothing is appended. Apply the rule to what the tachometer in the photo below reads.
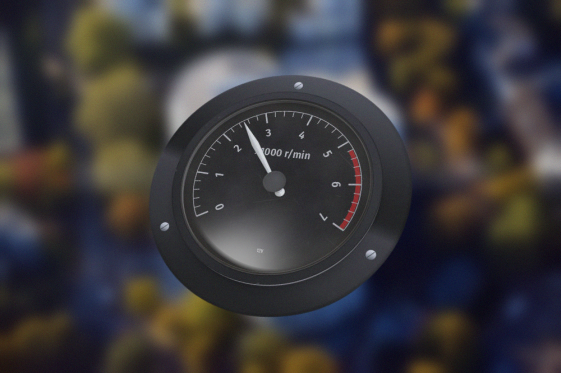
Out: {"value": 2500, "unit": "rpm"}
